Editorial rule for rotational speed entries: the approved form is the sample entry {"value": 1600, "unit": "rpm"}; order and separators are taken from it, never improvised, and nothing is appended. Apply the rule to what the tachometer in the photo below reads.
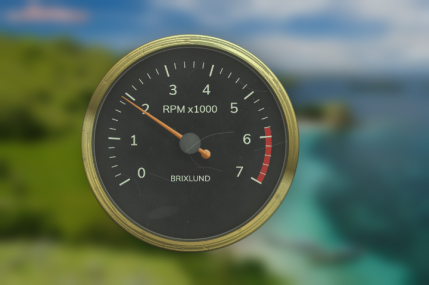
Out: {"value": 1900, "unit": "rpm"}
